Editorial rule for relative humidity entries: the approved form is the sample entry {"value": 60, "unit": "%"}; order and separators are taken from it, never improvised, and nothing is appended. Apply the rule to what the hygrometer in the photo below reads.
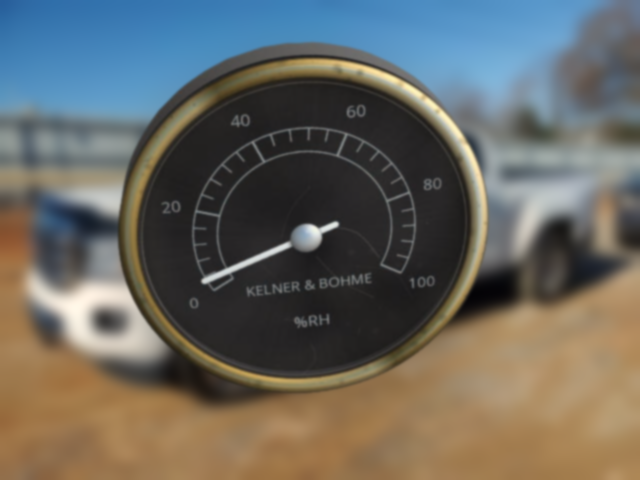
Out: {"value": 4, "unit": "%"}
